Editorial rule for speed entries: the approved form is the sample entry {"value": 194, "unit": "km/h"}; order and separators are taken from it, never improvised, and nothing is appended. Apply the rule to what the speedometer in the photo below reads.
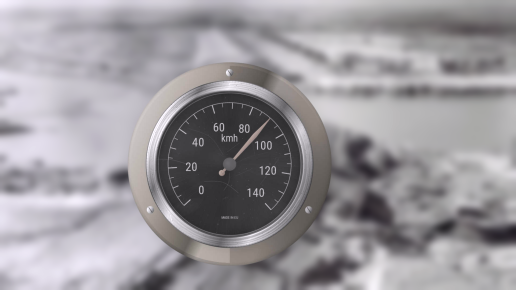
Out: {"value": 90, "unit": "km/h"}
